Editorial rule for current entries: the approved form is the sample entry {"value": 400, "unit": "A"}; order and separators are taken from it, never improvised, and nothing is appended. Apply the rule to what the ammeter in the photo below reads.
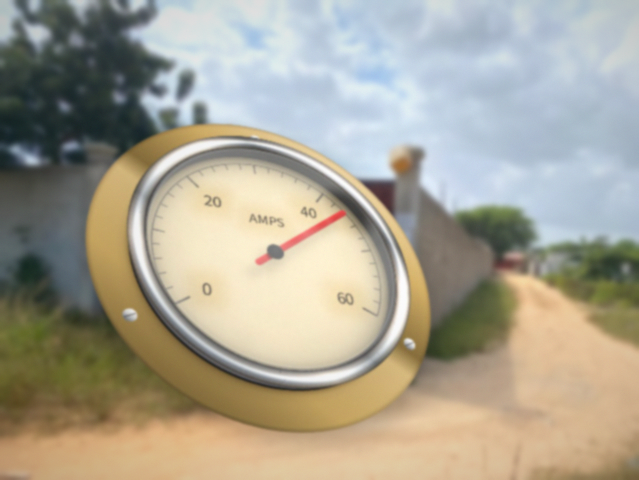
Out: {"value": 44, "unit": "A"}
